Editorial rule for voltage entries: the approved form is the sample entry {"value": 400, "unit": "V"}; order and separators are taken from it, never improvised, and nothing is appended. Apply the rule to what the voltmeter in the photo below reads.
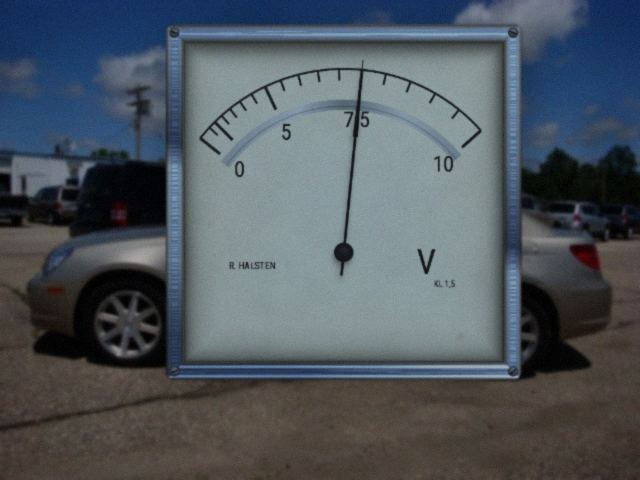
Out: {"value": 7.5, "unit": "V"}
